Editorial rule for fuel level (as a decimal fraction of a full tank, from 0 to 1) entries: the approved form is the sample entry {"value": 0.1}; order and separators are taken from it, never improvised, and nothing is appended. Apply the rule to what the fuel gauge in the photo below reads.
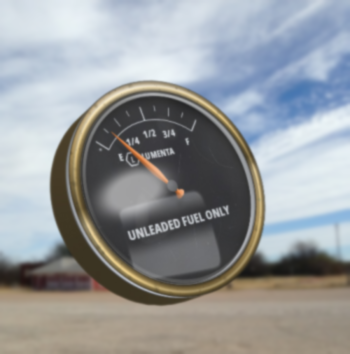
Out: {"value": 0.125}
